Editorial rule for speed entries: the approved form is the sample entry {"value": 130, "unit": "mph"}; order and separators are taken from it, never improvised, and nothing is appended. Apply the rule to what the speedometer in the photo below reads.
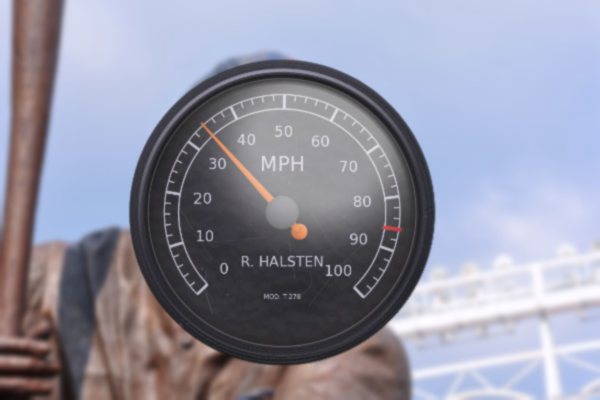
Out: {"value": 34, "unit": "mph"}
